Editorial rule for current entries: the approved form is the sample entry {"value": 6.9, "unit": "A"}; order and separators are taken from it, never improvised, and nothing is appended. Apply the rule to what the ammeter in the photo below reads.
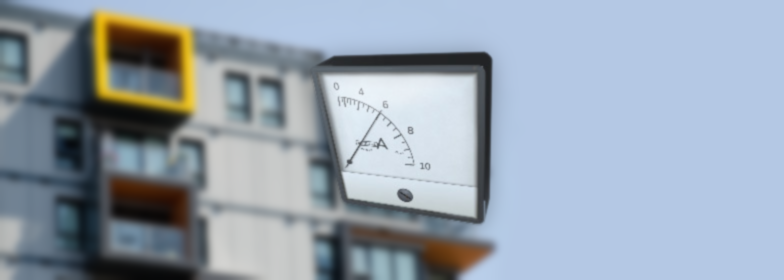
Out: {"value": 6, "unit": "A"}
